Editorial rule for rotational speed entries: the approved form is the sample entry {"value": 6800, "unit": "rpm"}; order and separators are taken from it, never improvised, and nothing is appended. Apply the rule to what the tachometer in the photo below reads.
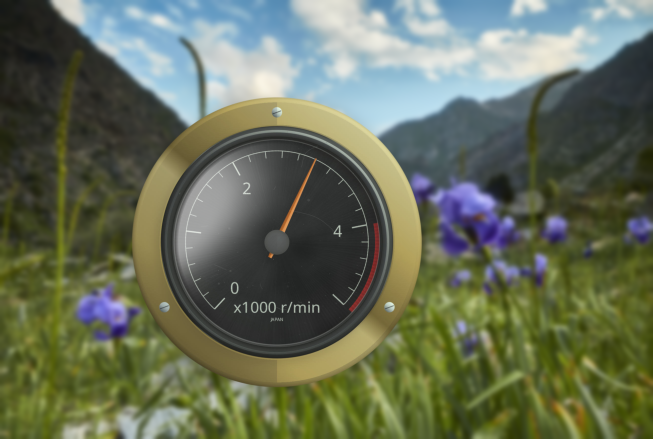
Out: {"value": 3000, "unit": "rpm"}
